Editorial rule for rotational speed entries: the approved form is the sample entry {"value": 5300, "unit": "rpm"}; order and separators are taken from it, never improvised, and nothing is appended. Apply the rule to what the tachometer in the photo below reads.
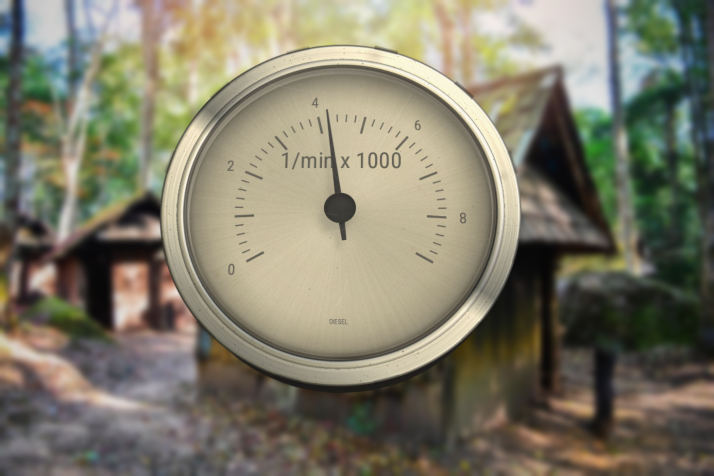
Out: {"value": 4200, "unit": "rpm"}
